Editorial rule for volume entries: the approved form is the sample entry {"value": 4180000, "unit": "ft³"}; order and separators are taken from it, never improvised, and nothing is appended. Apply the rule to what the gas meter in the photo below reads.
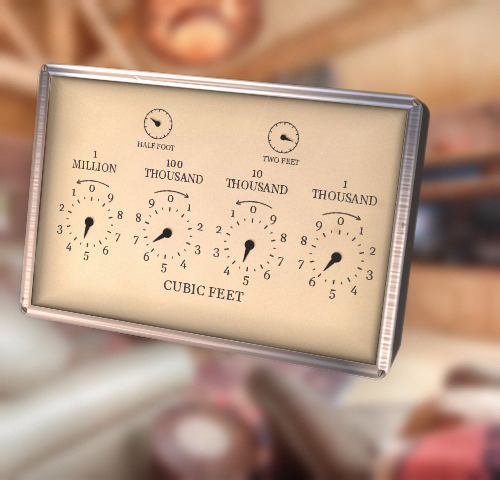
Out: {"value": 464600, "unit": "ft³"}
